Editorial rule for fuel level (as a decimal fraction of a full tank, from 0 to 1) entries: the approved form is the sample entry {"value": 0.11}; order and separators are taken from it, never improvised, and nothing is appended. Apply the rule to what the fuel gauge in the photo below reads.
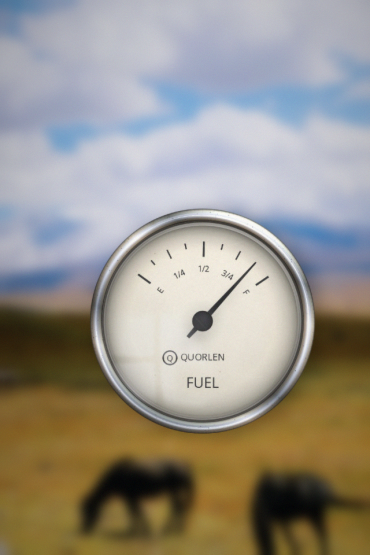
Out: {"value": 0.875}
